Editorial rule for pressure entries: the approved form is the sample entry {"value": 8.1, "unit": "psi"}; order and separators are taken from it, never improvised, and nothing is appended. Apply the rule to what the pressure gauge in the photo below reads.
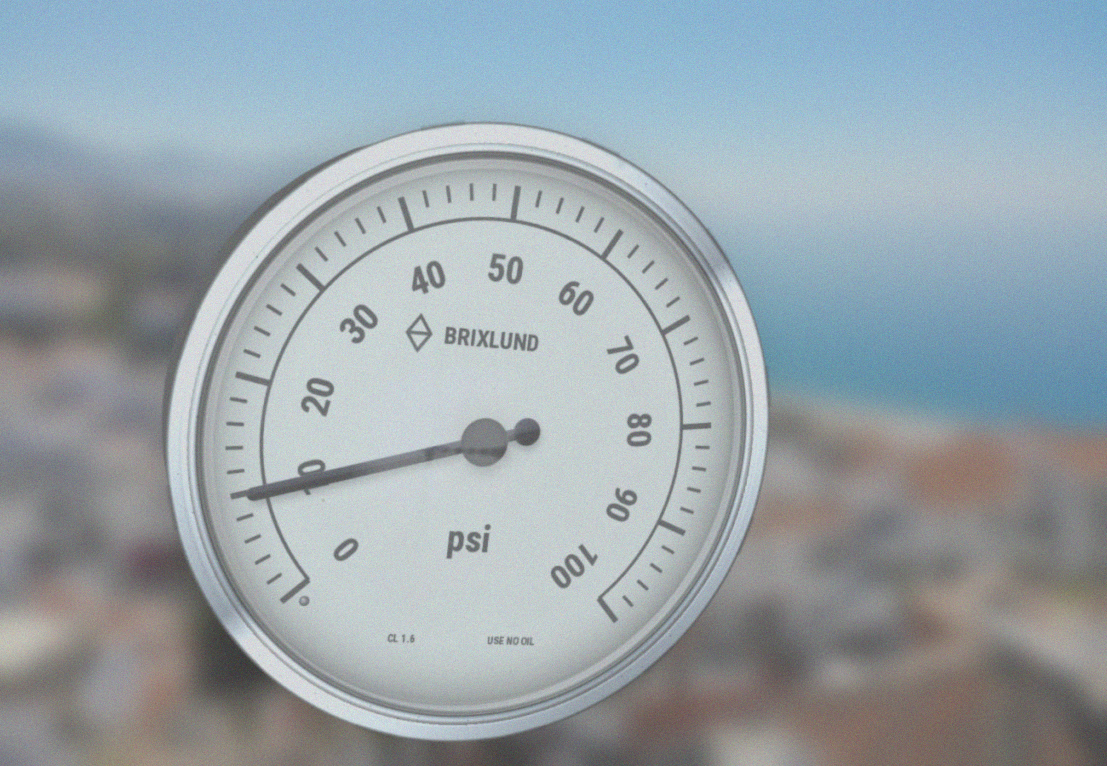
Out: {"value": 10, "unit": "psi"}
